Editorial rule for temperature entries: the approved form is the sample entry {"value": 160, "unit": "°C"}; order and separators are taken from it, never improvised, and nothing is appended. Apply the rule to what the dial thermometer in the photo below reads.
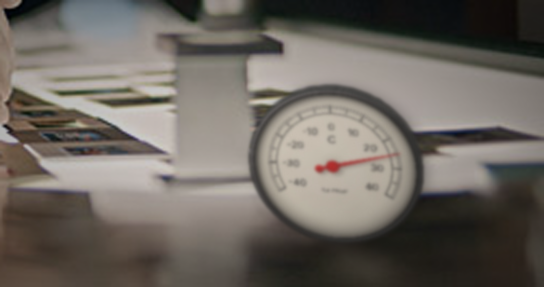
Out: {"value": 25, "unit": "°C"}
